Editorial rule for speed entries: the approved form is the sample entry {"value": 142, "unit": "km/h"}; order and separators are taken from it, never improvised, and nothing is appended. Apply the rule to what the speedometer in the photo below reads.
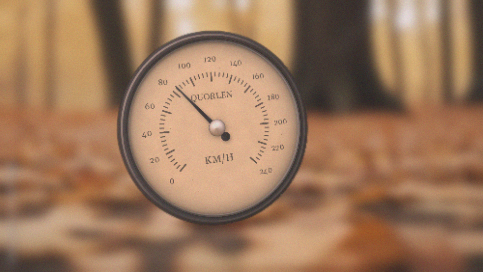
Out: {"value": 84, "unit": "km/h"}
